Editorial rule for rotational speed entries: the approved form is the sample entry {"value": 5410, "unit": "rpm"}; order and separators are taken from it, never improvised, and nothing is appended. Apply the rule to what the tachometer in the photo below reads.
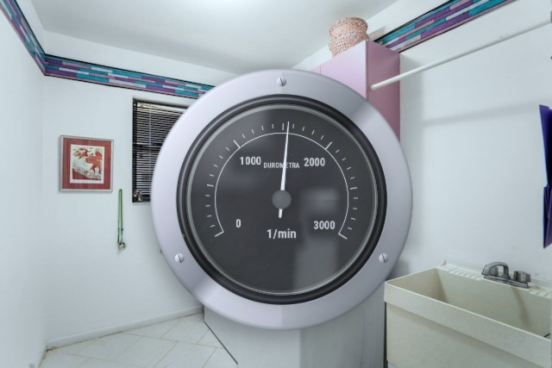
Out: {"value": 1550, "unit": "rpm"}
